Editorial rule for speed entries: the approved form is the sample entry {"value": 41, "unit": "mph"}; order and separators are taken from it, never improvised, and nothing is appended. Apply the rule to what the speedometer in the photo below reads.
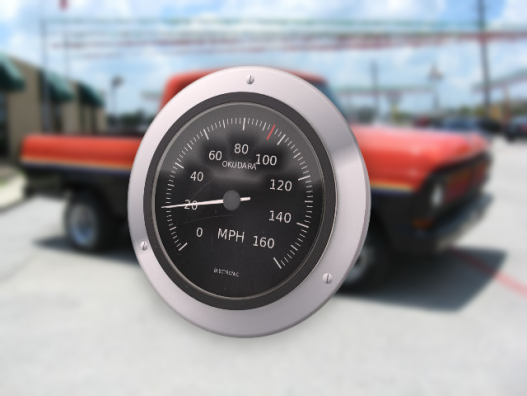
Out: {"value": 20, "unit": "mph"}
